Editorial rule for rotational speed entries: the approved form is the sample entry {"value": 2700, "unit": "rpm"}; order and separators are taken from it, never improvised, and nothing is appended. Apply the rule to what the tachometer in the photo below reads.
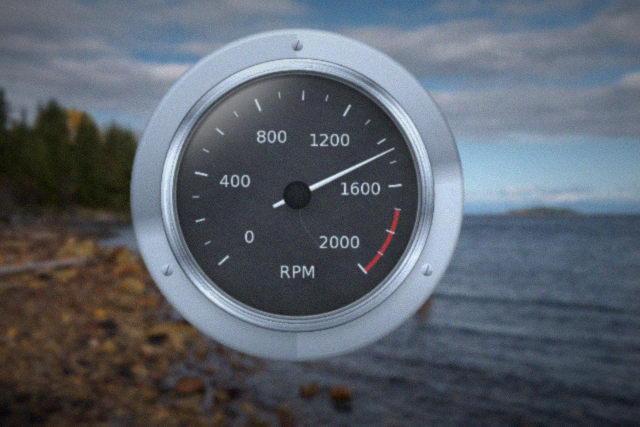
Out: {"value": 1450, "unit": "rpm"}
